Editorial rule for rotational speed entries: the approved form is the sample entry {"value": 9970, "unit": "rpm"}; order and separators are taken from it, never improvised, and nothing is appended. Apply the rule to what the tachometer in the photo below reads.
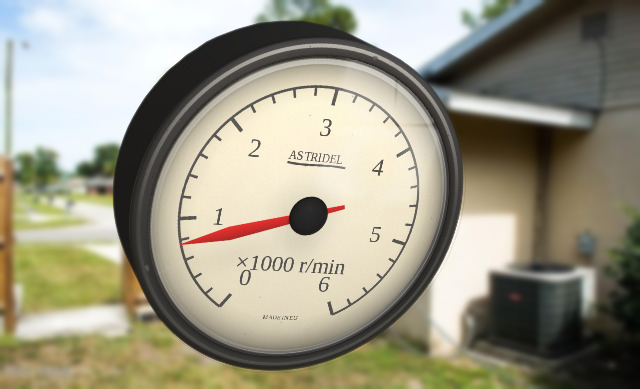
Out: {"value": 800, "unit": "rpm"}
